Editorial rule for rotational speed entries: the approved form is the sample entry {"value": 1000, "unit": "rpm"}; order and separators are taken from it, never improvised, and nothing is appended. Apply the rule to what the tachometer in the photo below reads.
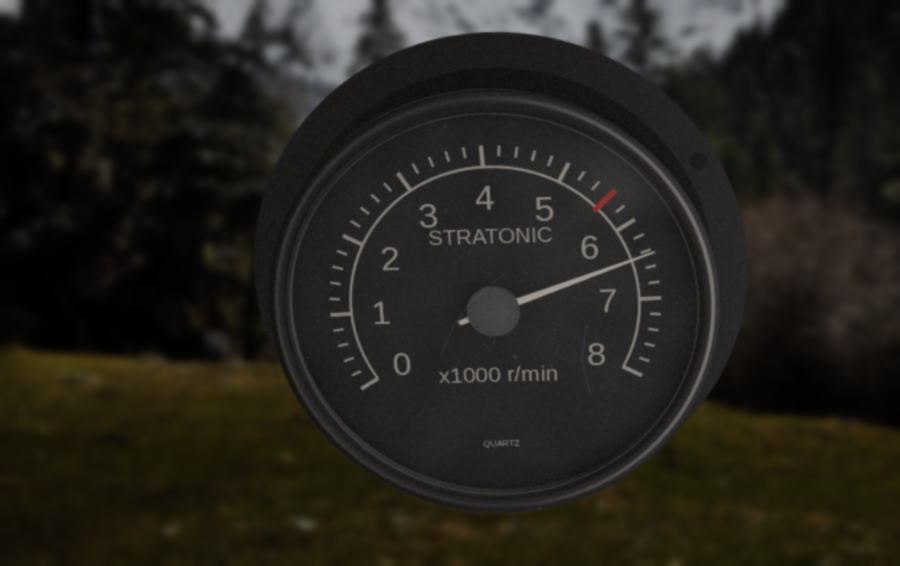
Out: {"value": 6400, "unit": "rpm"}
